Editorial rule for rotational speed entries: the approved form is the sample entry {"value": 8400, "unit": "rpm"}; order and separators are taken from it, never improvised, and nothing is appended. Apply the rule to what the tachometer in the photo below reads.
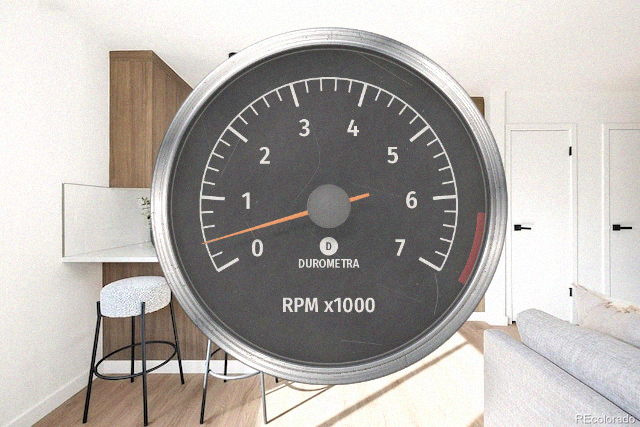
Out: {"value": 400, "unit": "rpm"}
